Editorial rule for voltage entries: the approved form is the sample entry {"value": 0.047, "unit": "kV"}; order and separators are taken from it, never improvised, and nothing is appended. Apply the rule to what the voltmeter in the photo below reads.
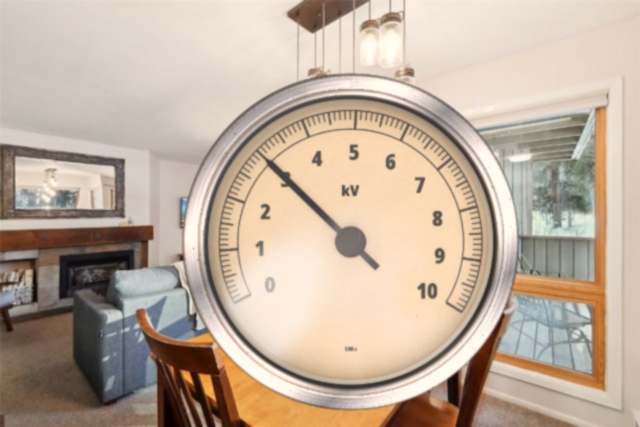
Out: {"value": 3, "unit": "kV"}
